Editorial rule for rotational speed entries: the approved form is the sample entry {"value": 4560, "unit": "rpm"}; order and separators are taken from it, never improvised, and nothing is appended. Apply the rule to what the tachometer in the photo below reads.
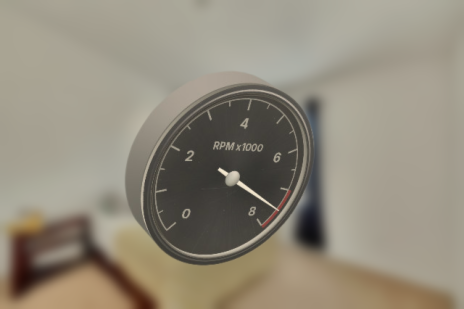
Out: {"value": 7500, "unit": "rpm"}
